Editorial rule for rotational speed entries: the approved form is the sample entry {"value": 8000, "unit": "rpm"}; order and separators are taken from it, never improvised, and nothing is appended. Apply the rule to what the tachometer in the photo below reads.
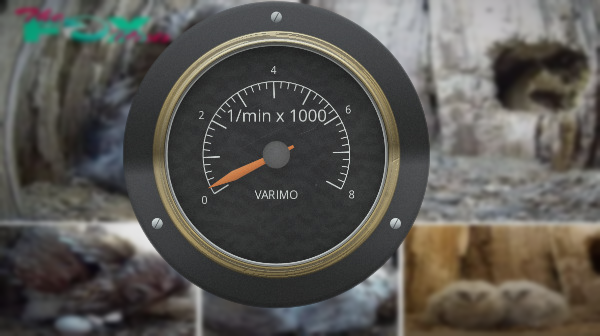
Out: {"value": 200, "unit": "rpm"}
